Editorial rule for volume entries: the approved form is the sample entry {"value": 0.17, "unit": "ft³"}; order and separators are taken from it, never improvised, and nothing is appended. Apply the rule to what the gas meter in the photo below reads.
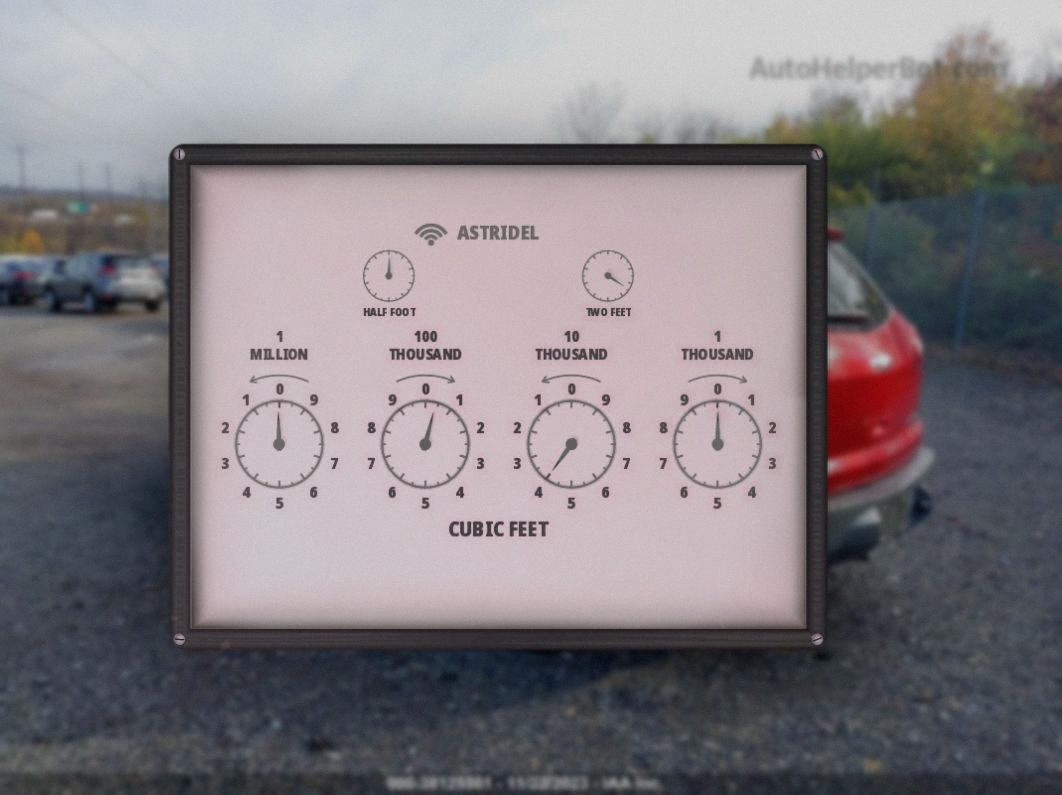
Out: {"value": 4000, "unit": "ft³"}
